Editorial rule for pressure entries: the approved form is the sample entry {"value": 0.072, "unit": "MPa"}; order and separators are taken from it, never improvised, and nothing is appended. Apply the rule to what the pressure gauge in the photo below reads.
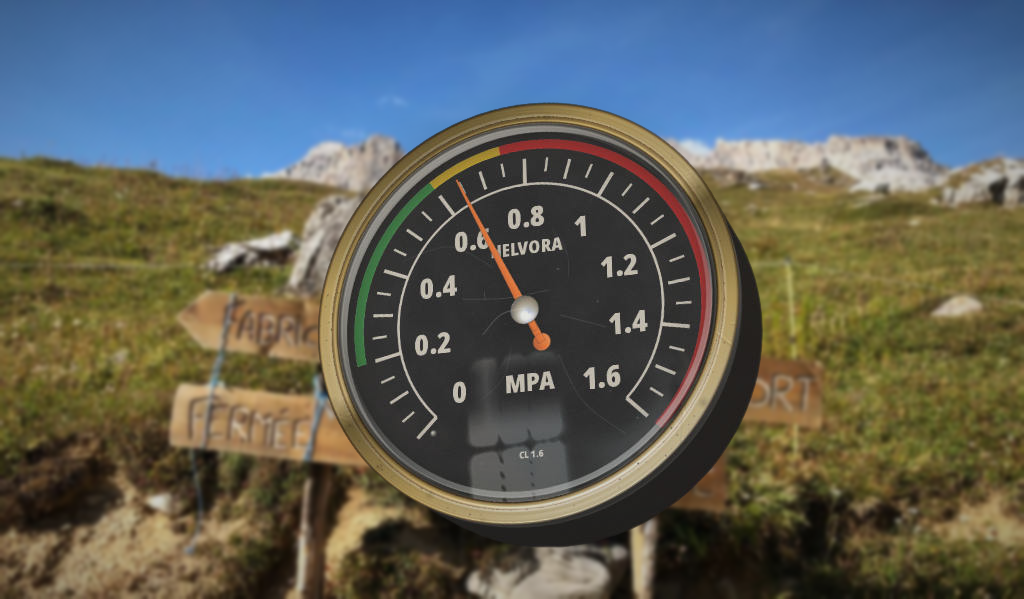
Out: {"value": 0.65, "unit": "MPa"}
